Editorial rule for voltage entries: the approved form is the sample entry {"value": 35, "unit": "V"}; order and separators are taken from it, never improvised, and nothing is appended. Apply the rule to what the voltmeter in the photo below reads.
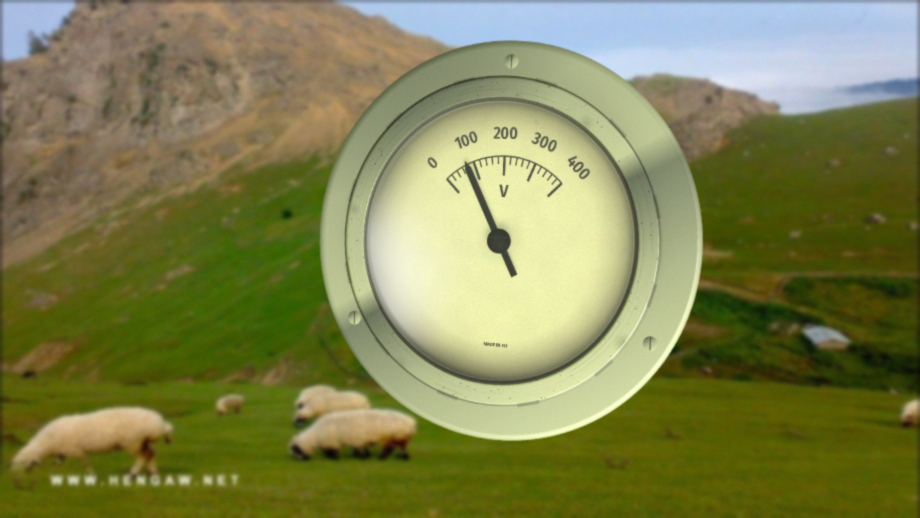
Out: {"value": 80, "unit": "V"}
